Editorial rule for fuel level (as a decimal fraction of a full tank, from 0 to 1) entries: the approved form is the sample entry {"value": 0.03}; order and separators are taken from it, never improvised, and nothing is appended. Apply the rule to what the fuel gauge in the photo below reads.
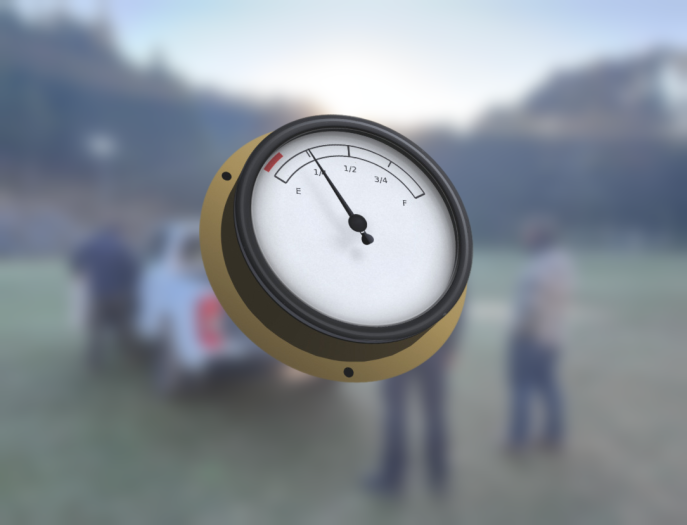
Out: {"value": 0.25}
